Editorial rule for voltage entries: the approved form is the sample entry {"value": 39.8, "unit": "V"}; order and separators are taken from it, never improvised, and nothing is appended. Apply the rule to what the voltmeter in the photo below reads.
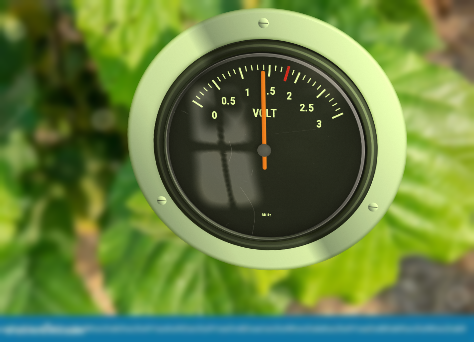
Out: {"value": 1.4, "unit": "V"}
